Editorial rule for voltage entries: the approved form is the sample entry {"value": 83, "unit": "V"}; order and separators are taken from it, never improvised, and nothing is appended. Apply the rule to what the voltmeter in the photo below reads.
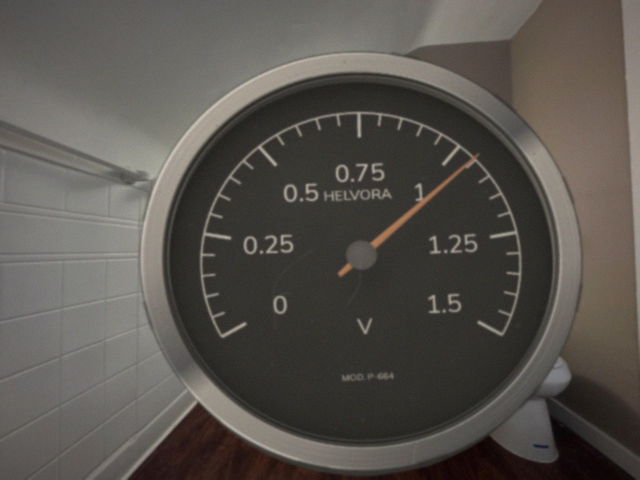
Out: {"value": 1.05, "unit": "V"}
